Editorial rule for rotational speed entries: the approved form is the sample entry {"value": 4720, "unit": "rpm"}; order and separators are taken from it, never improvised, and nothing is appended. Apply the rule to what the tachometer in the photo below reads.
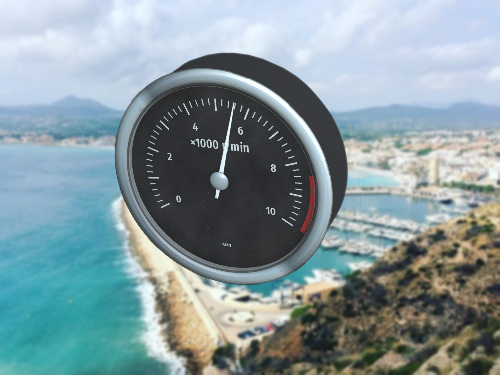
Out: {"value": 5600, "unit": "rpm"}
